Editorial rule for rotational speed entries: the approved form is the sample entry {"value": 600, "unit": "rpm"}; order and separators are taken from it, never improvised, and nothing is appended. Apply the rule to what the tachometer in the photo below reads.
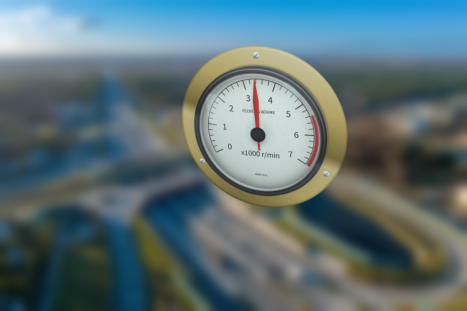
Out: {"value": 3400, "unit": "rpm"}
